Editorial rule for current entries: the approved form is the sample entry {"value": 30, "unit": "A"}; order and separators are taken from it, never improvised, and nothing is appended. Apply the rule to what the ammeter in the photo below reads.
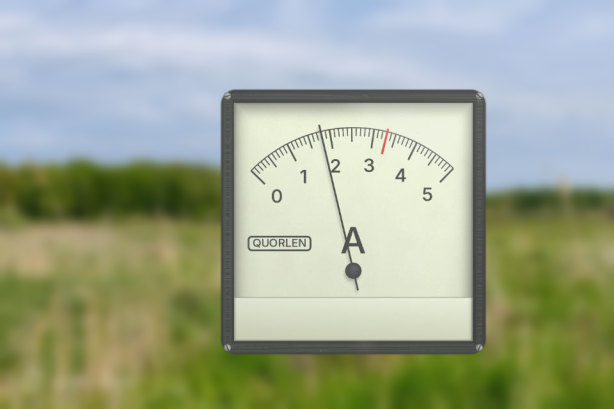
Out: {"value": 1.8, "unit": "A"}
